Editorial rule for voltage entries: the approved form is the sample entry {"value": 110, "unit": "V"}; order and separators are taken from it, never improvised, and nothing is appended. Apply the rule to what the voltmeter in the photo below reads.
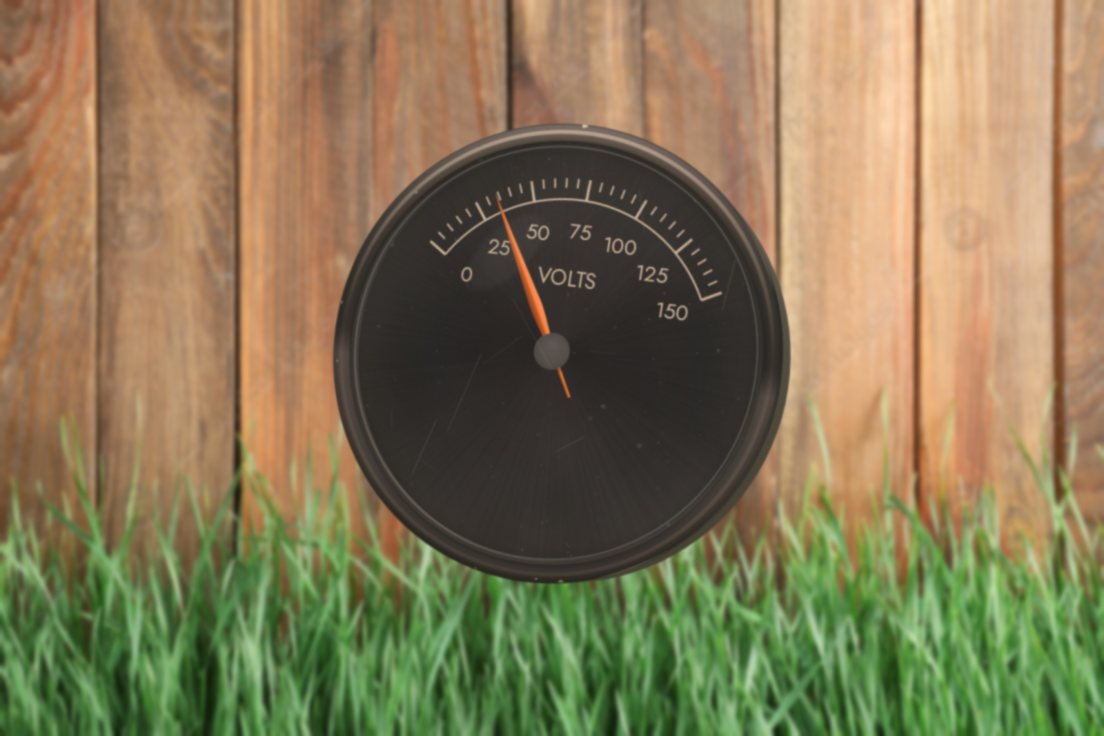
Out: {"value": 35, "unit": "V"}
